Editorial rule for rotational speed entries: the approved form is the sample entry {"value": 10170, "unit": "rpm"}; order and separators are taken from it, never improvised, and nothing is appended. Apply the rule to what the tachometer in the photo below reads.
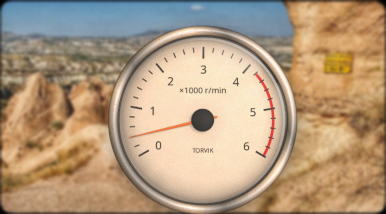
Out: {"value": 400, "unit": "rpm"}
